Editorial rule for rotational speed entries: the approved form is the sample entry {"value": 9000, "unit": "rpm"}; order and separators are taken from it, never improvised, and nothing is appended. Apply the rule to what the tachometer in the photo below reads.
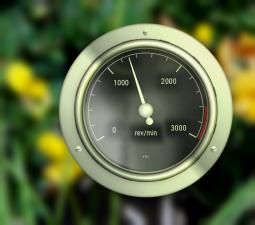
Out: {"value": 1300, "unit": "rpm"}
